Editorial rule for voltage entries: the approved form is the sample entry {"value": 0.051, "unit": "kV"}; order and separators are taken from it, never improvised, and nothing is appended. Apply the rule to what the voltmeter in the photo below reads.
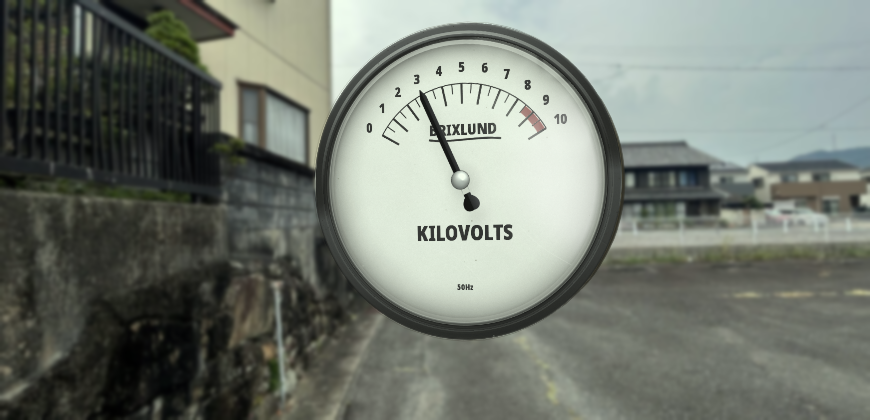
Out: {"value": 3, "unit": "kV"}
